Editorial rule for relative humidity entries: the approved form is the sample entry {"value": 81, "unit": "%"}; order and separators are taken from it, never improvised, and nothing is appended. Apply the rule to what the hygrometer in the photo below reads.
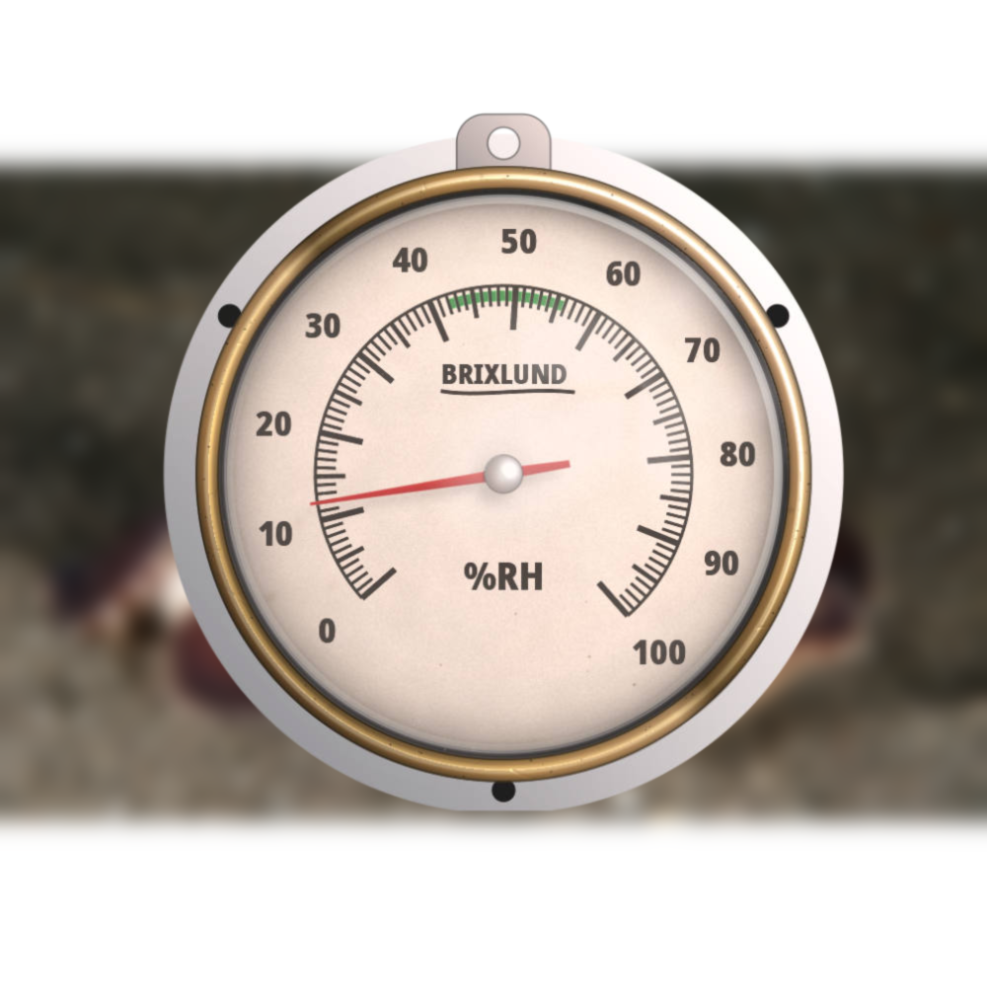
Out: {"value": 12, "unit": "%"}
